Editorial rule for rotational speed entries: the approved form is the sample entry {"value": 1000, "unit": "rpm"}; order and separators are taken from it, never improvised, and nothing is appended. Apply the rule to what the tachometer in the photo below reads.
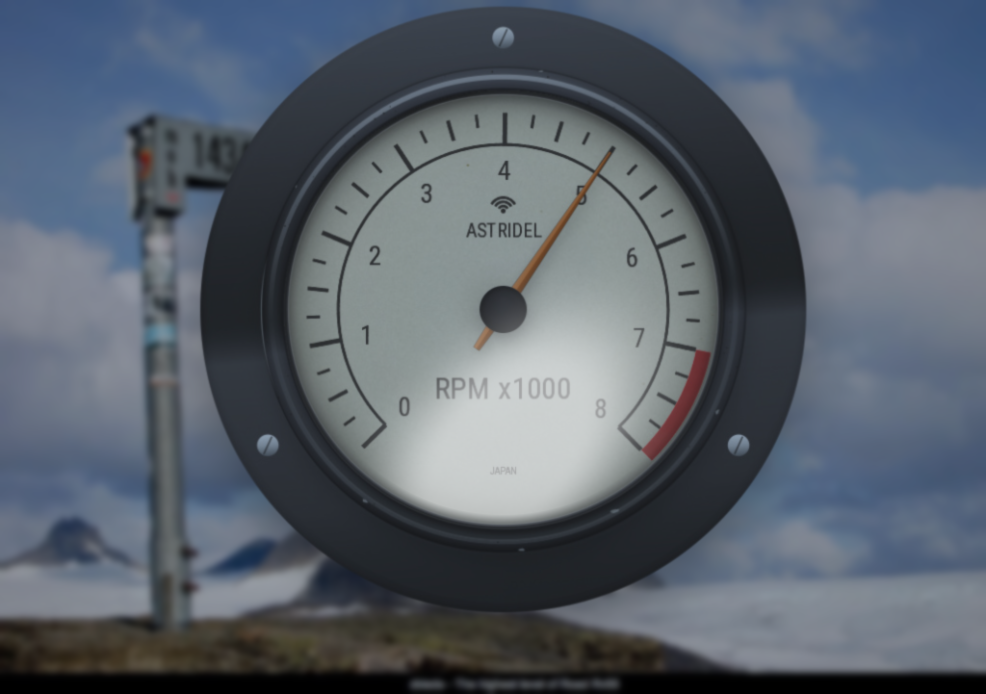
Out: {"value": 5000, "unit": "rpm"}
